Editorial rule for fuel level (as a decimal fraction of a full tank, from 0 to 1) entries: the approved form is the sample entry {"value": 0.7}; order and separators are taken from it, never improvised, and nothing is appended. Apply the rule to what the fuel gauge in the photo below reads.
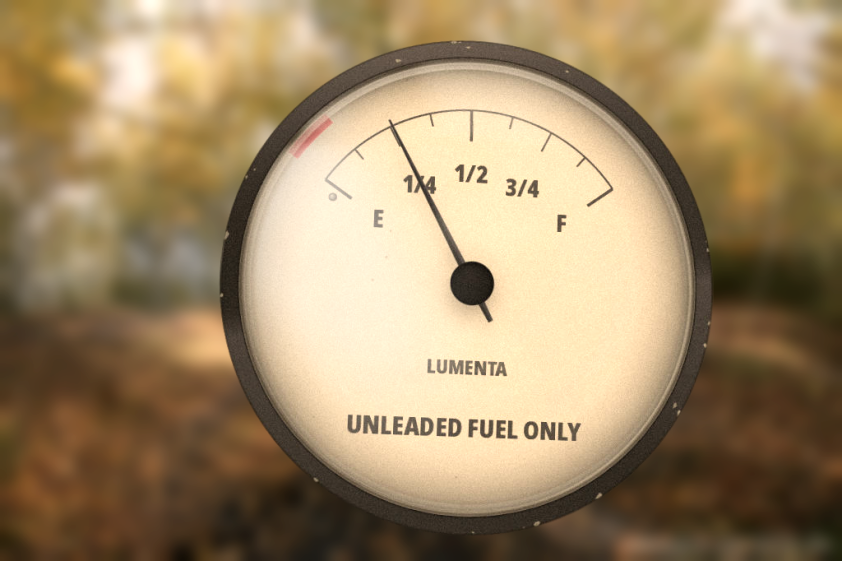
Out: {"value": 0.25}
